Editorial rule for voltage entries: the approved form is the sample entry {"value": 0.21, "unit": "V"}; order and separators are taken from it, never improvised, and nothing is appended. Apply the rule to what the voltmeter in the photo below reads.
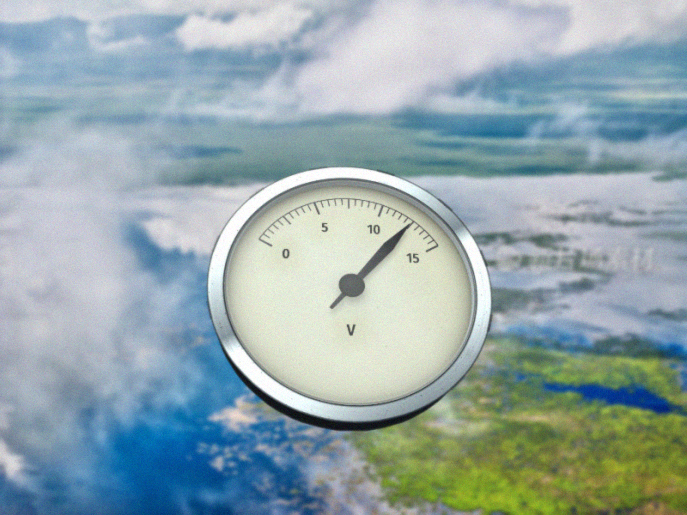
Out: {"value": 12.5, "unit": "V"}
